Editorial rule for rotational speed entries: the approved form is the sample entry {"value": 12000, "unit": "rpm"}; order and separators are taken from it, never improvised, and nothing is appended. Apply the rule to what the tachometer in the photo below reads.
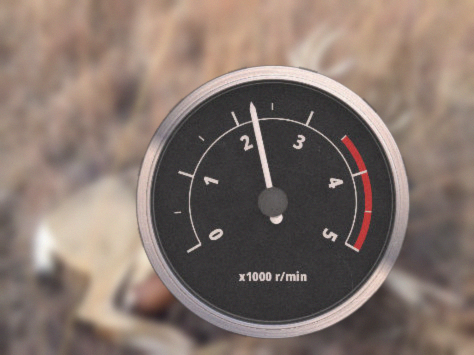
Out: {"value": 2250, "unit": "rpm"}
